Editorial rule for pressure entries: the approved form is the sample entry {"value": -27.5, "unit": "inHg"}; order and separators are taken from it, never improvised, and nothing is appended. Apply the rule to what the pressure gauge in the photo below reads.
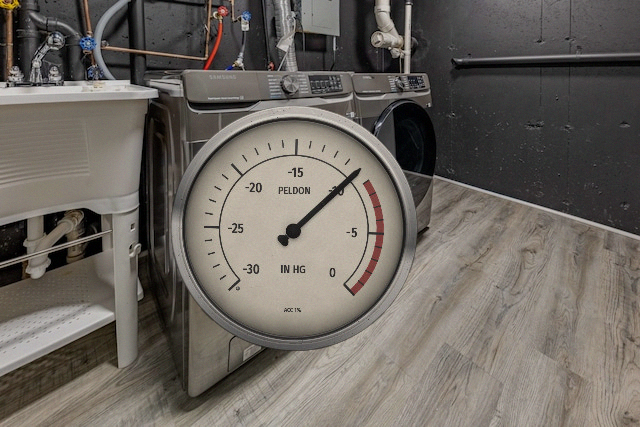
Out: {"value": -10, "unit": "inHg"}
